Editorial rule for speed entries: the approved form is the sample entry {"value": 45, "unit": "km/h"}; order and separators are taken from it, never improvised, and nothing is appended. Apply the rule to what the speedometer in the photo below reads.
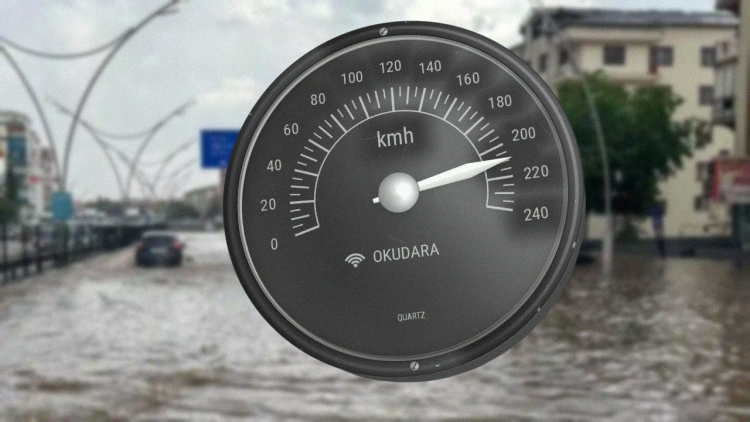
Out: {"value": 210, "unit": "km/h"}
